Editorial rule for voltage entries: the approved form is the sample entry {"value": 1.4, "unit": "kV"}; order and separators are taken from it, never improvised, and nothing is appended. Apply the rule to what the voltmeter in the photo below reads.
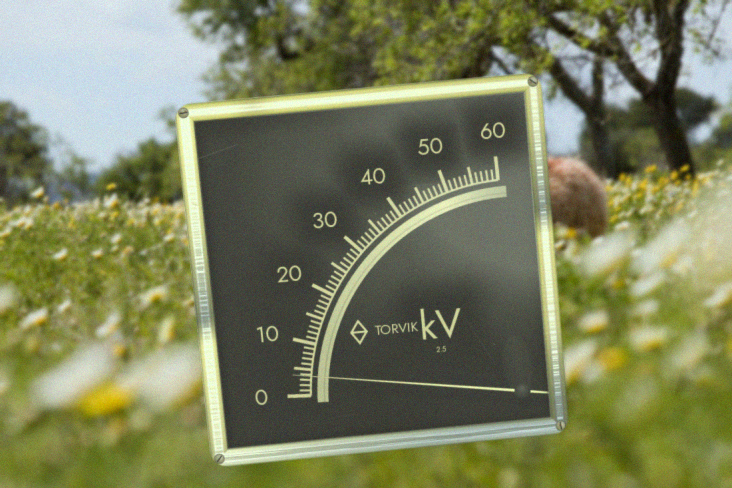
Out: {"value": 4, "unit": "kV"}
